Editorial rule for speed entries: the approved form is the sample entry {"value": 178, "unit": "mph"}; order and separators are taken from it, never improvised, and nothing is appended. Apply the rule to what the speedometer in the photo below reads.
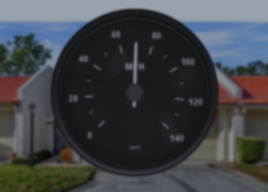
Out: {"value": 70, "unit": "mph"}
